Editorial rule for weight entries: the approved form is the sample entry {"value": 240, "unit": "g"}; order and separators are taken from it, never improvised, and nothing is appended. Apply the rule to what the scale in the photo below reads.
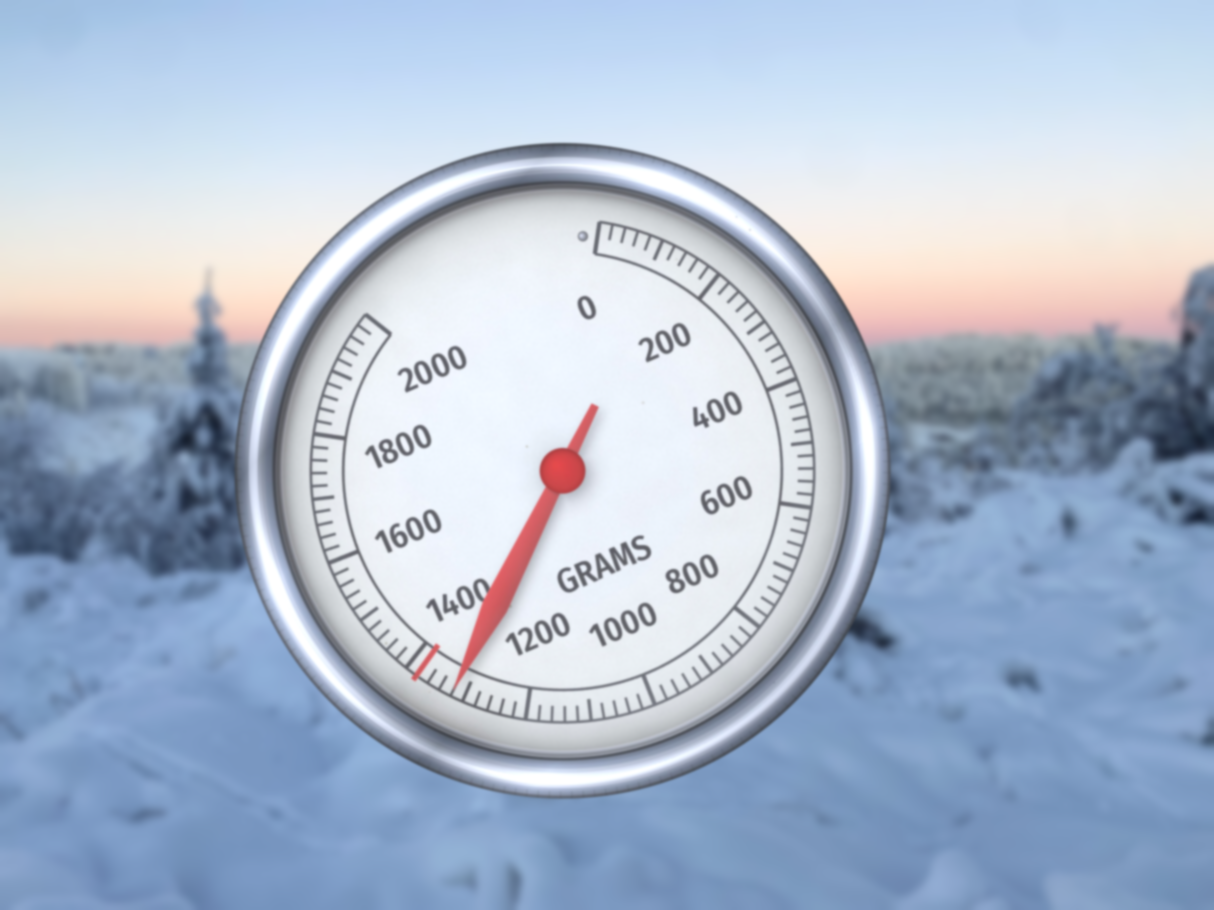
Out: {"value": 1320, "unit": "g"}
